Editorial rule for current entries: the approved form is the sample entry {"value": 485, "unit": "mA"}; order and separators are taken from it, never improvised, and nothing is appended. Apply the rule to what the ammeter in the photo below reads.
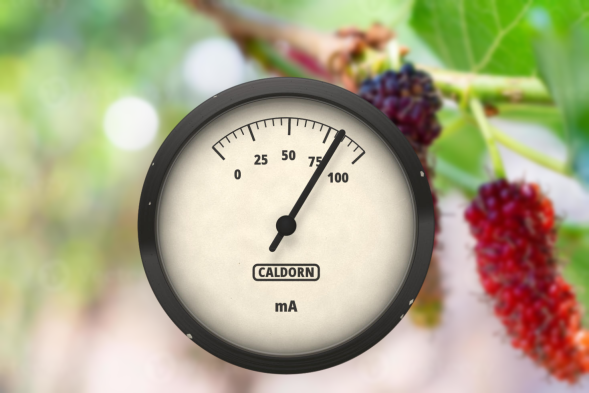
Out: {"value": 82.5, "unit": "mA"}
